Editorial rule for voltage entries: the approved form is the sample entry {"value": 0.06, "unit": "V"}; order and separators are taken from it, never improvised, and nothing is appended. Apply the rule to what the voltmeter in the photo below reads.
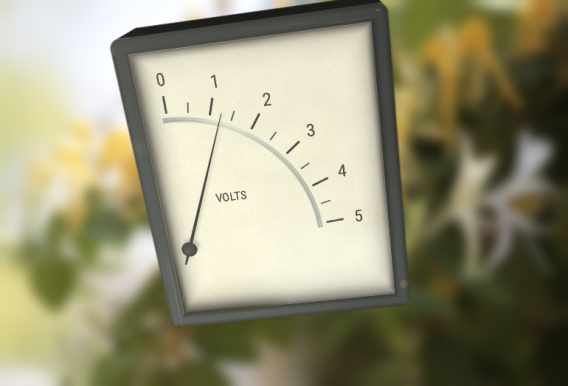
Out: {"value": 1.25, "unit": "V"}
